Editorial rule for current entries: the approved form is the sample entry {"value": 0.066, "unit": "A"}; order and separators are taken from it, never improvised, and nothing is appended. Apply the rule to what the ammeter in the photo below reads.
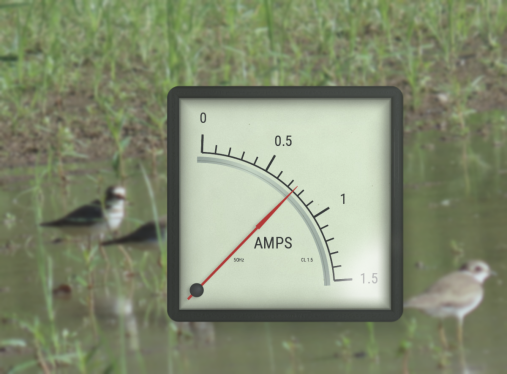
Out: {"value": 0.75, "unit": "A"}
